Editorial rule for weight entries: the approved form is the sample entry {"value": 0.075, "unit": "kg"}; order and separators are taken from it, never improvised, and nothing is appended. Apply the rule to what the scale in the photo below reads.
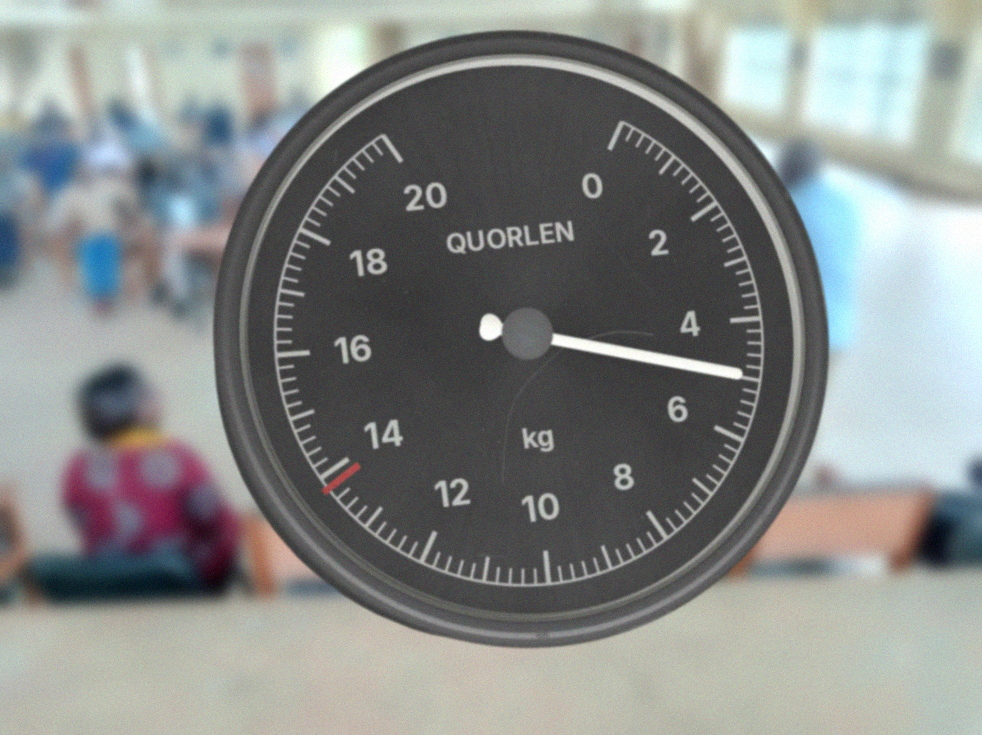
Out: {"value": 5, "unit": "kg"}
